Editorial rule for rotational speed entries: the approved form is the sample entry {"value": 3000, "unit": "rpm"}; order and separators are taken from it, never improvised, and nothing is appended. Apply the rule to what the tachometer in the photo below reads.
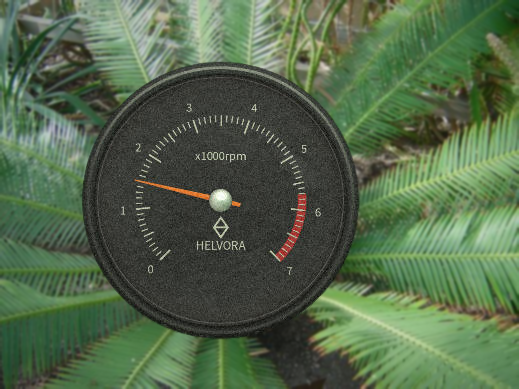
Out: {"value": 1500, "unit": "rpm"}
